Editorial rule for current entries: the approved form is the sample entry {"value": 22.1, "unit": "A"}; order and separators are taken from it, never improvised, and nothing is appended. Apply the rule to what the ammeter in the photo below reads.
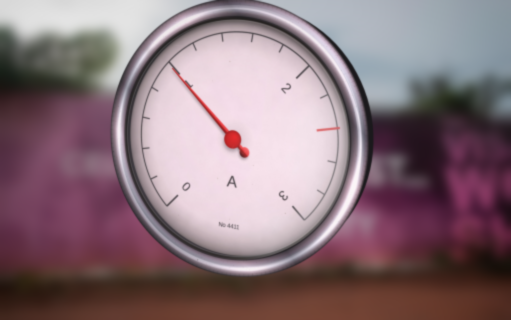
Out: {"value": 1, "unit": "A"}
